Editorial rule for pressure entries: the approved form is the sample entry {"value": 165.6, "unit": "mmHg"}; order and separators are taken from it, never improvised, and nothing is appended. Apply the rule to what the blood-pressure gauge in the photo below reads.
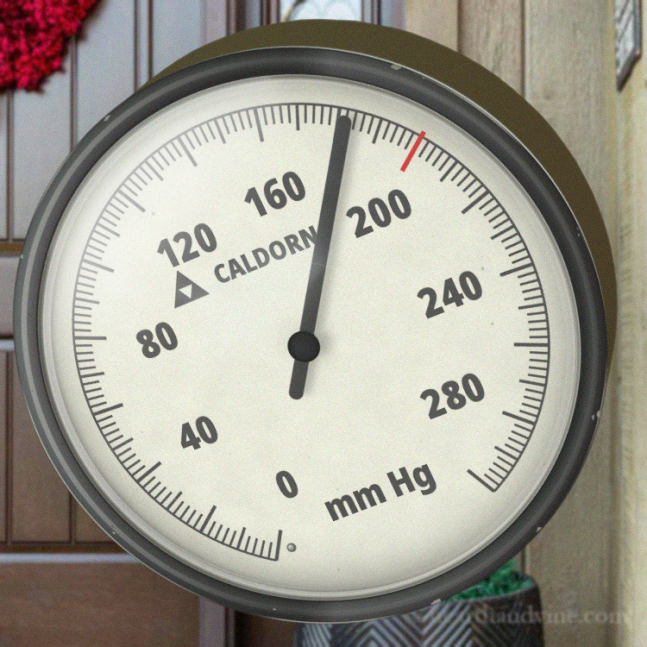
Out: {"value": 182, "unit": "mmHg"}
